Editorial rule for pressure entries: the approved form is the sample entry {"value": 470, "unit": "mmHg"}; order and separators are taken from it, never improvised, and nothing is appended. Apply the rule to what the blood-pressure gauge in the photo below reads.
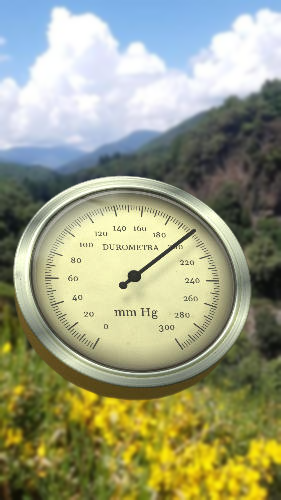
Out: {"value": 200, "unit": "mmHg"}
